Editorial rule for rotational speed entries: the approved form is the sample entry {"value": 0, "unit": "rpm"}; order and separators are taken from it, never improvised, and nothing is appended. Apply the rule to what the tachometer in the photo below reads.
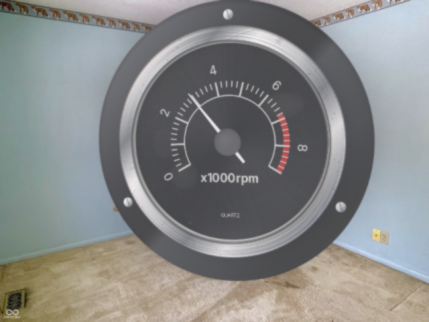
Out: {"value": 3000, "unit": "rpm"}
